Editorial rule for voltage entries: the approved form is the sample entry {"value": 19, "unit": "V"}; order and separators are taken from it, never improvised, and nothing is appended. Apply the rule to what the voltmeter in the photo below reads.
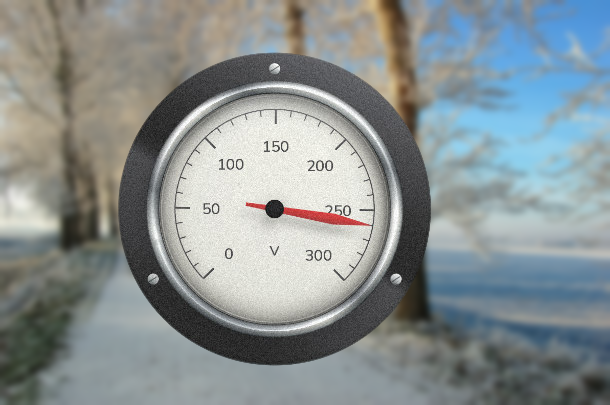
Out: {"value": 260, "unit": "V"}
